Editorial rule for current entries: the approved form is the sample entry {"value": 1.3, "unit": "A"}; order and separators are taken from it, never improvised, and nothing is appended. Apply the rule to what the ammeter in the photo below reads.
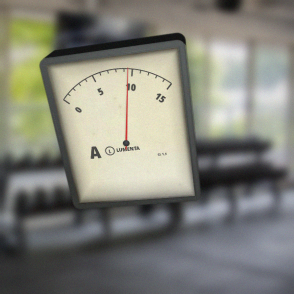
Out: {"value": 9.5, "unit": "A"}
